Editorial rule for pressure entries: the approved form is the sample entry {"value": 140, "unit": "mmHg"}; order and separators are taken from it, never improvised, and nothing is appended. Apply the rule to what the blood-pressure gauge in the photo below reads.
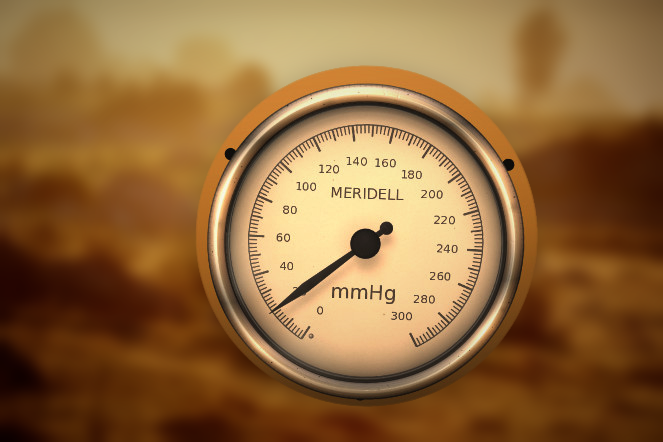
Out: {"value": 20, "unit": "mmHg"}
